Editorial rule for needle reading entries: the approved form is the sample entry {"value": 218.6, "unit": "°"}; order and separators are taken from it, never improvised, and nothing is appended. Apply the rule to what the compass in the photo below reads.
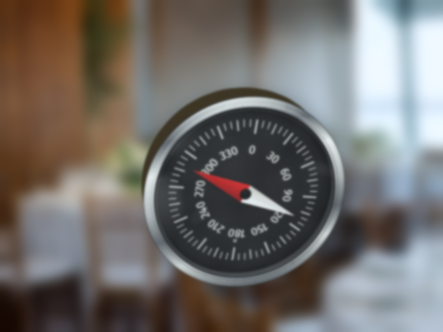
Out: {"value": 290, "unit": "°"}
